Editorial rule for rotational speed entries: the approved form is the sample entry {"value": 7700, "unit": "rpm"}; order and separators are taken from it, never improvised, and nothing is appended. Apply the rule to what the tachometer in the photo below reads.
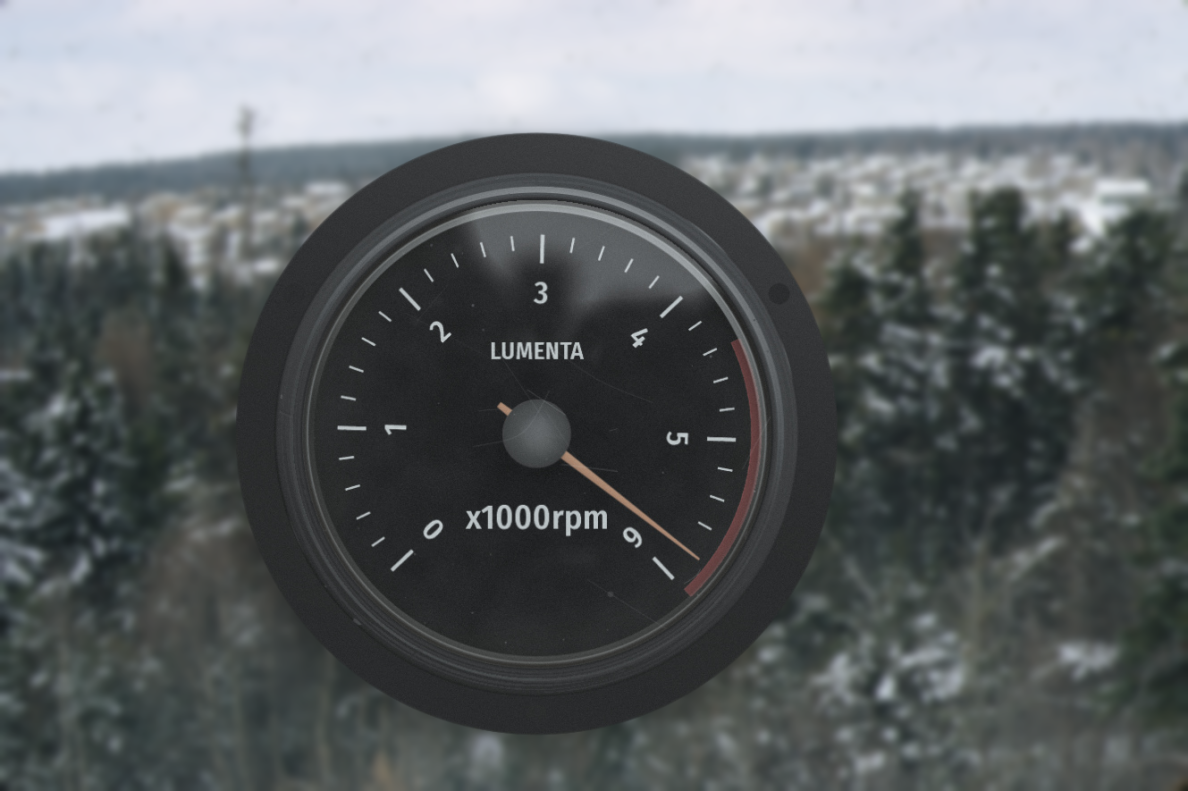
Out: {"value": 5800, "unit": "rpm"}
